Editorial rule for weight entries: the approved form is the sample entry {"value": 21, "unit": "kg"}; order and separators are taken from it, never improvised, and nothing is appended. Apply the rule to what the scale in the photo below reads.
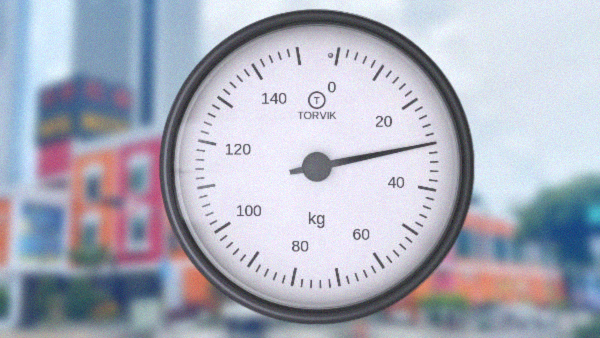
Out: {"value": 30, "unit": "kg"}
